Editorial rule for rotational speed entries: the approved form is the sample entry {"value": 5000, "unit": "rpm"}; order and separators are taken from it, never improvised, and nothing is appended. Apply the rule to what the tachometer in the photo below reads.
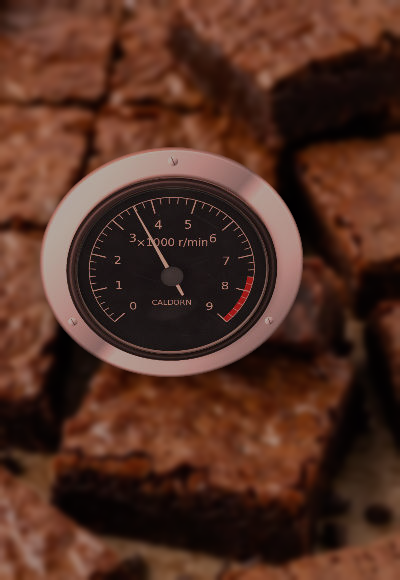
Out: {"value": 3600, "unit": "rpm"}
